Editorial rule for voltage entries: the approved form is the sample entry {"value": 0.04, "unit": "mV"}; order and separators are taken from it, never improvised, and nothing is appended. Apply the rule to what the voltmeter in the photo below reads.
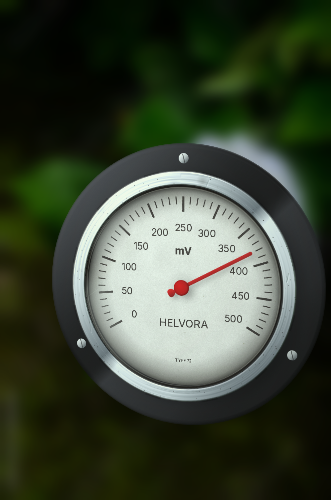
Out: {"value": 380, "unit": "mV"}
